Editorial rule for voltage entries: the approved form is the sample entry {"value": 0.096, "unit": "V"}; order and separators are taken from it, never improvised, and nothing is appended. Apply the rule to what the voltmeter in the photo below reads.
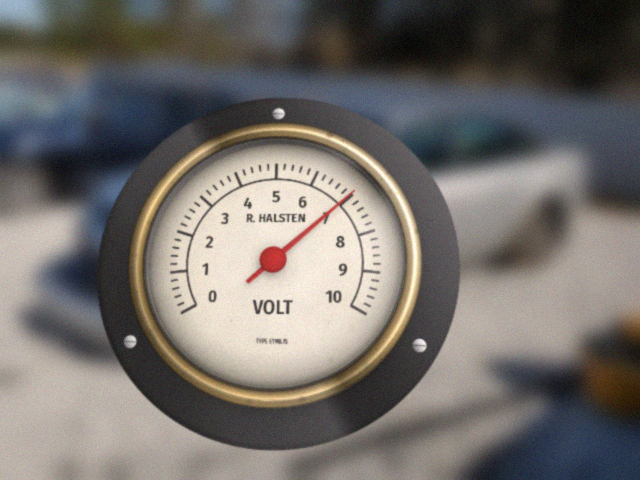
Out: {"value": 7, "unit": "V"}
